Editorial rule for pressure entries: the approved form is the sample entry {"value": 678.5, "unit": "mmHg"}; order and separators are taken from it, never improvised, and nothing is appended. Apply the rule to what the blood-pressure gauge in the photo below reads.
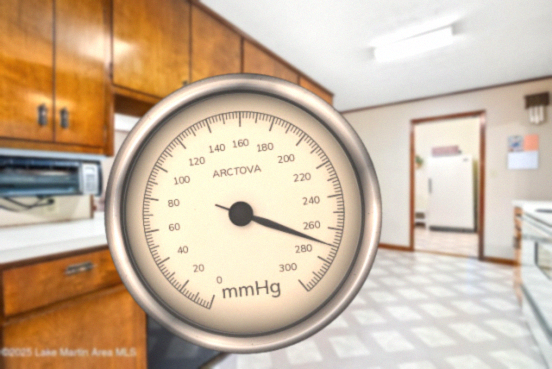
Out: {"value": 270, "unit": "mmHg"}
